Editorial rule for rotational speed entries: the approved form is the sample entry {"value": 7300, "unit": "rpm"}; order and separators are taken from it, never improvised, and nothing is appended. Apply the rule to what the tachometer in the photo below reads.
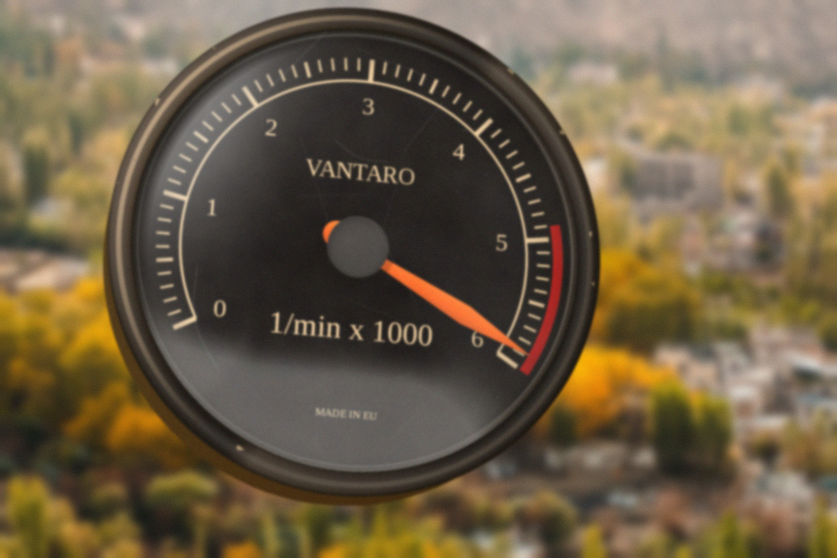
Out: {"value": 5900, "unit": "rpm"}
